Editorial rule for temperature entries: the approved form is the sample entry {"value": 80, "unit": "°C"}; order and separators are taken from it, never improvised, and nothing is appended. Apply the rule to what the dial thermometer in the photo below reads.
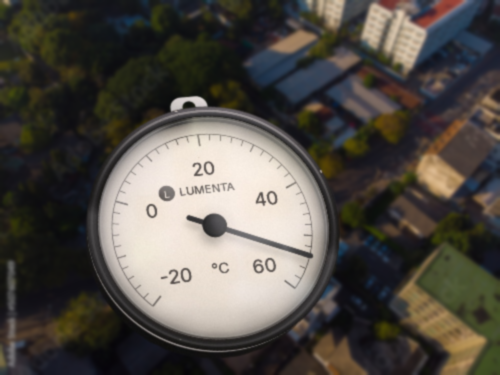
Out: {"value": 54, "unit": "°C"}
